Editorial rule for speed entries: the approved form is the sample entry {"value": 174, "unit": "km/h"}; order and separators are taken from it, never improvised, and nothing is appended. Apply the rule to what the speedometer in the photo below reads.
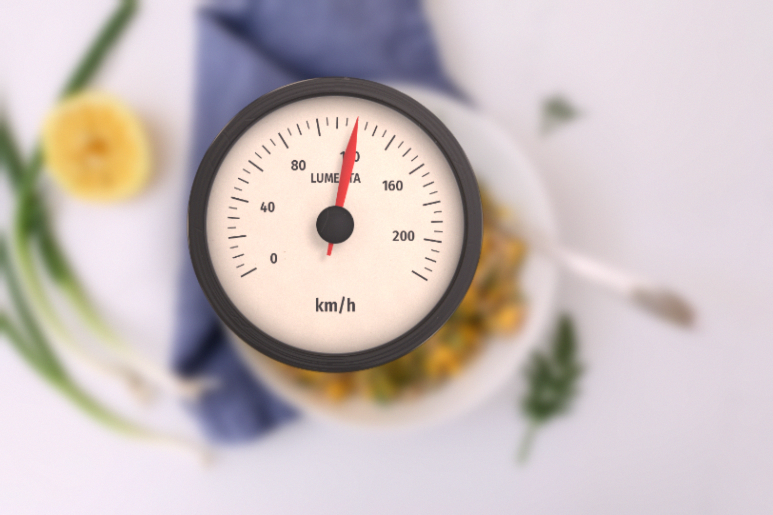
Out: {"value": 120, "unit": "km/h"}
